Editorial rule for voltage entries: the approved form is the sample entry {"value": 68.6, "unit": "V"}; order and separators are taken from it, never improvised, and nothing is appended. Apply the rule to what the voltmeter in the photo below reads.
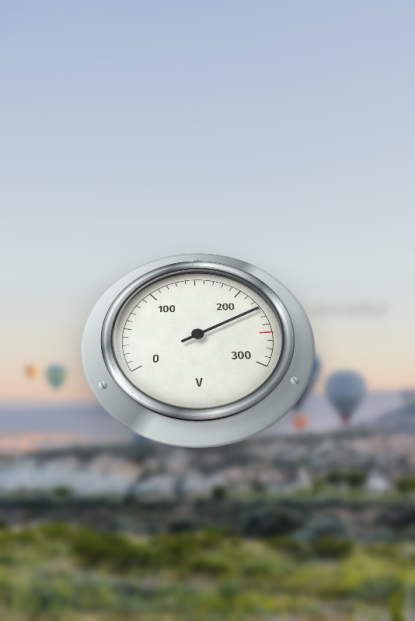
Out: {"value": 230, "unit": "V"}
